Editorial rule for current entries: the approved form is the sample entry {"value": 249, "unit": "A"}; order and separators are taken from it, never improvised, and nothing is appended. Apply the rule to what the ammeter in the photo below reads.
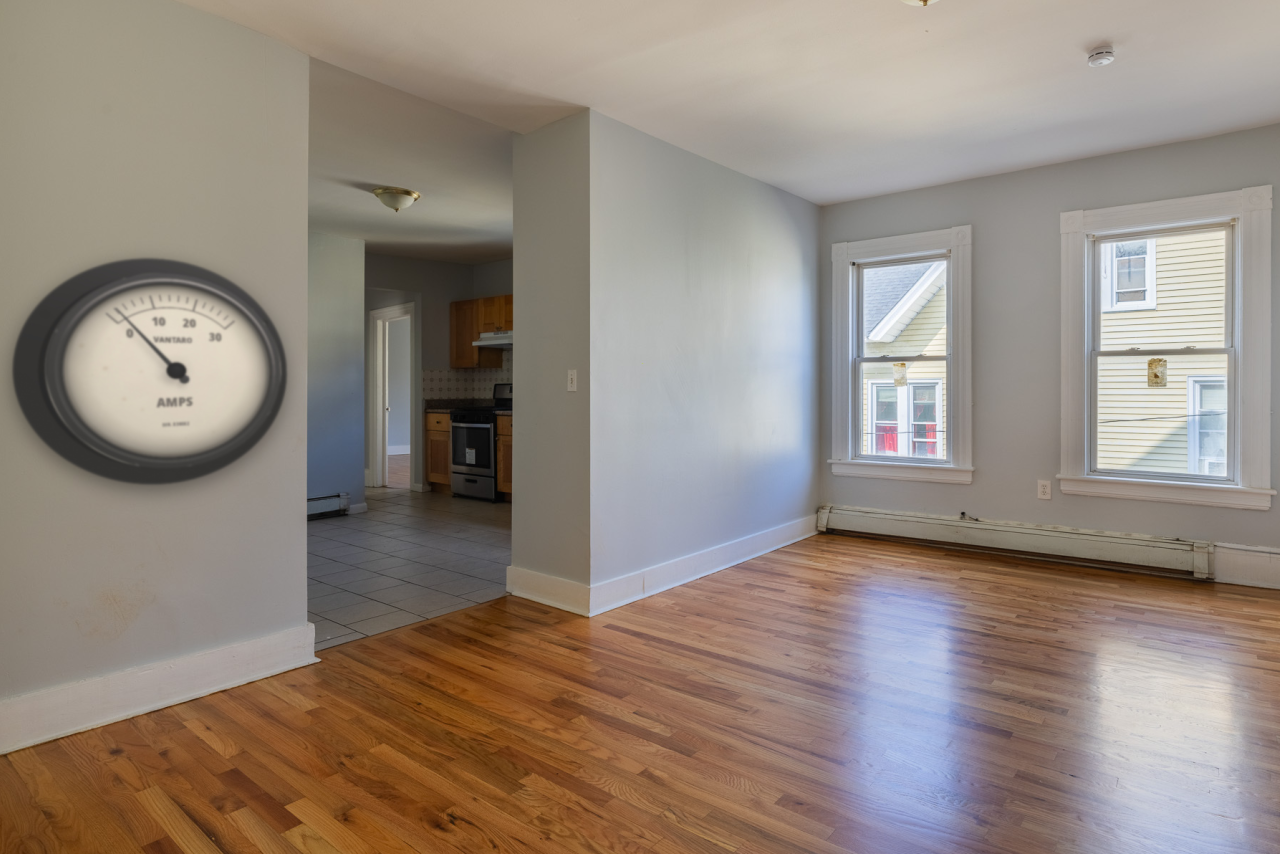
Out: {"value": 2, "unit": "A"}
